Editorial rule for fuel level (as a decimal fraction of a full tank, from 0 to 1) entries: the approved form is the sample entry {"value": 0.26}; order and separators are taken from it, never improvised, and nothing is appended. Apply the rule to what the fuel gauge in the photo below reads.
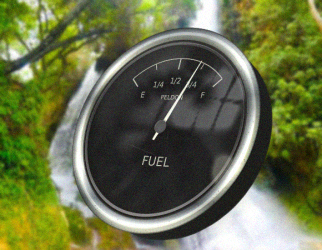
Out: {"value": 0.75}
